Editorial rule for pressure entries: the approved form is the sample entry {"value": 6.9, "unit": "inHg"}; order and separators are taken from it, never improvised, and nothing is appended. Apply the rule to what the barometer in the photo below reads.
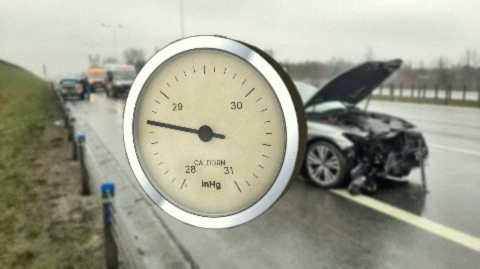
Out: {"value": 28.7, "unit": "inHg"}
